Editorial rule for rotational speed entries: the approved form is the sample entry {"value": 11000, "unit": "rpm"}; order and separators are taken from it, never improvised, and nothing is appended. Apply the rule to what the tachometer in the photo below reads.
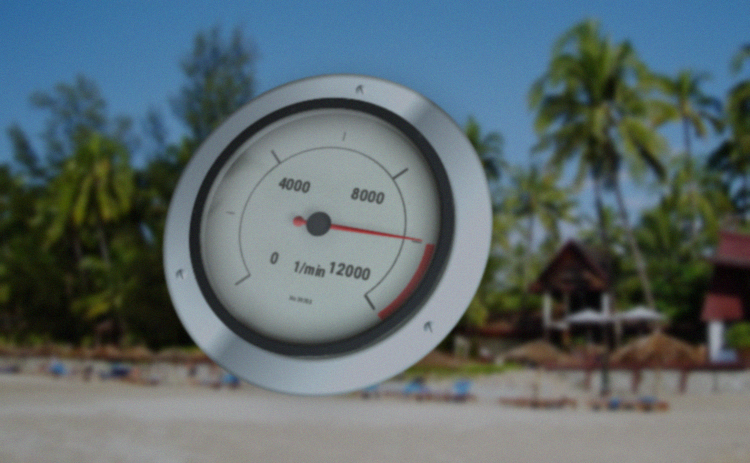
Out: {"value": 10000, "unit": "rpm"}
